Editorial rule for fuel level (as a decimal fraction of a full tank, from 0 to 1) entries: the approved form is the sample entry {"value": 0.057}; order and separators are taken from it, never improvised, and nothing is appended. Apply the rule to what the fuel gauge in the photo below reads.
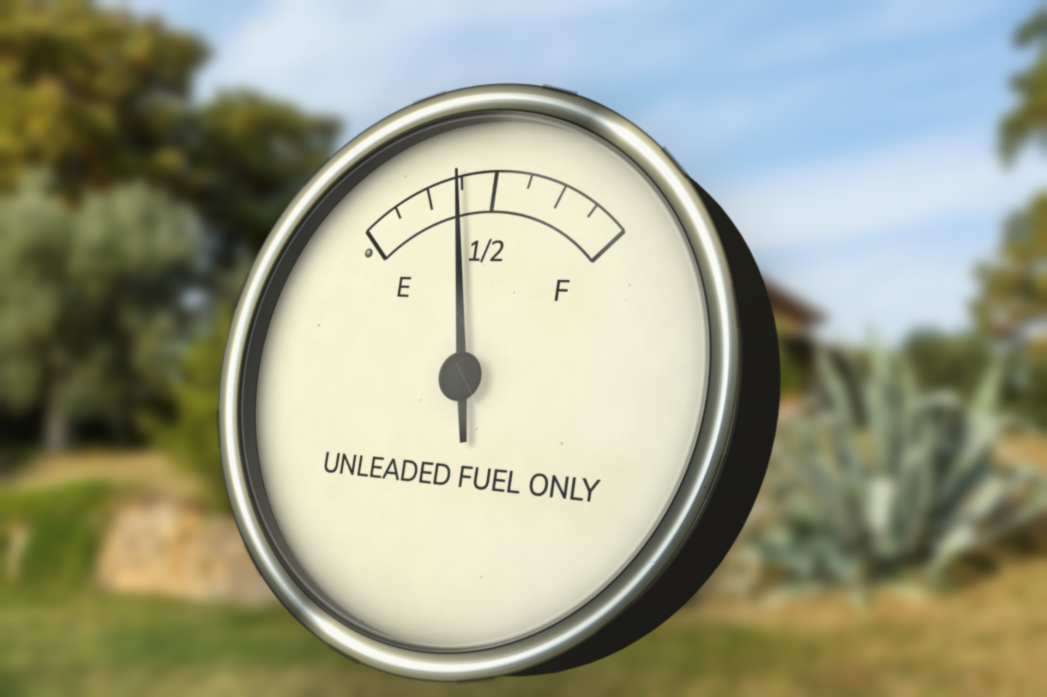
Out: {"value": 0.375}
